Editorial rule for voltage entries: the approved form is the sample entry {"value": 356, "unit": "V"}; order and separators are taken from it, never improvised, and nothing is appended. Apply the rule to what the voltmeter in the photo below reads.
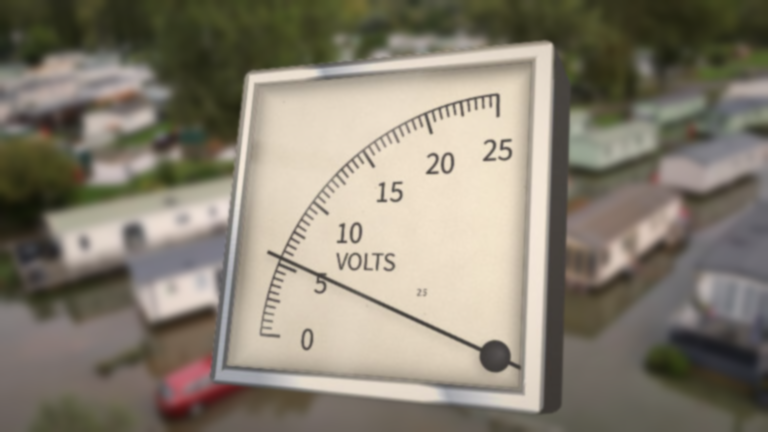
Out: {"value": 5.5, "unit": "V"}
